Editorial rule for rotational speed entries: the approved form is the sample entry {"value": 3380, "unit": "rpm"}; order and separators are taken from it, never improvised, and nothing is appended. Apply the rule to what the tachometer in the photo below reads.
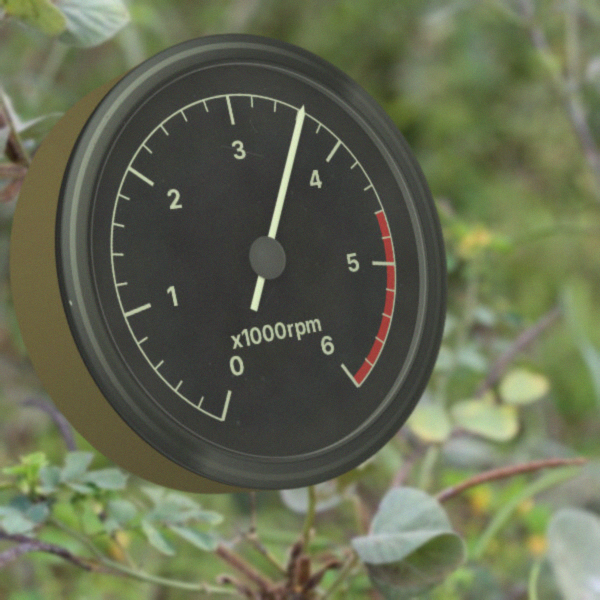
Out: {"value": 3600, "unit": "rpm"}
